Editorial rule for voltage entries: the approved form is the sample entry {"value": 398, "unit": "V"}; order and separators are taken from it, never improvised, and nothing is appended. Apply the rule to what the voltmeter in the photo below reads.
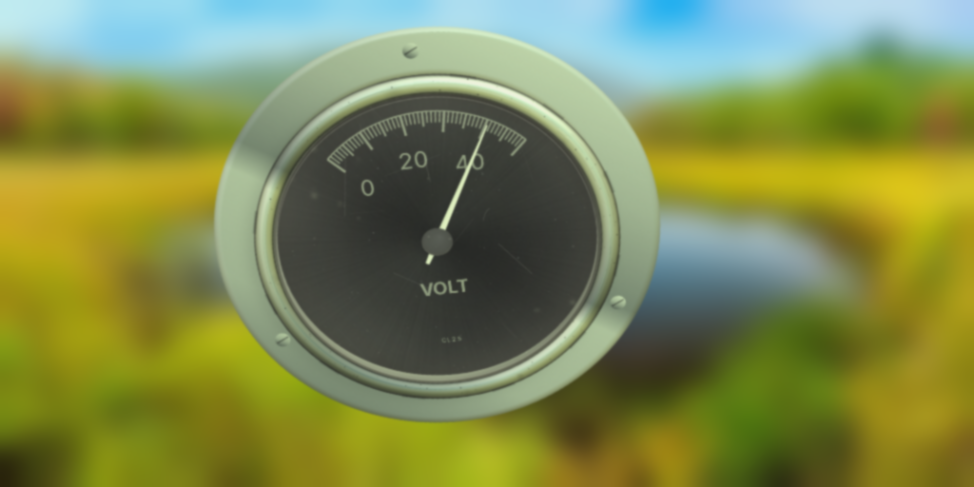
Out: {"value": 40, "unit": "V"}
